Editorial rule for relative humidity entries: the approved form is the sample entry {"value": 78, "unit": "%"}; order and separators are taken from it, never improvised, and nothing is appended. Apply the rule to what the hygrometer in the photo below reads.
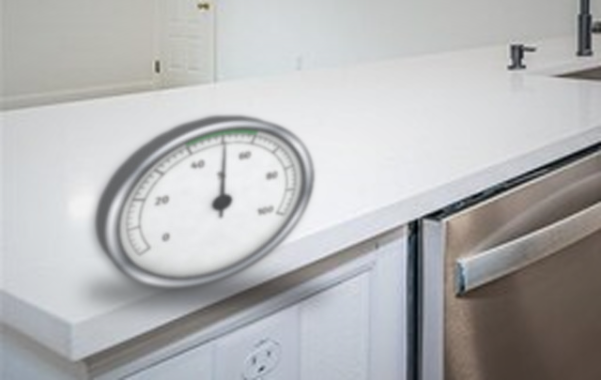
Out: {"value": 50, "unit": "%"}
